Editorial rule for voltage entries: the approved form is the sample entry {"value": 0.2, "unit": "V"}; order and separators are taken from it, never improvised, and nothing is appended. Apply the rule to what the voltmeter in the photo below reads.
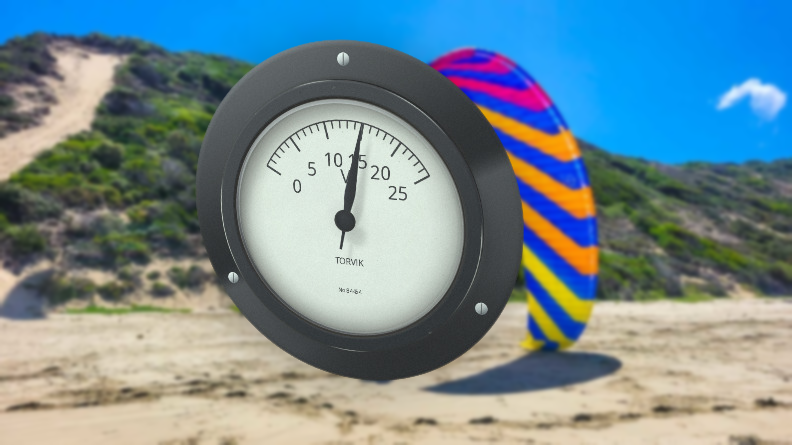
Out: {"value": 15, "unit": "V"}
